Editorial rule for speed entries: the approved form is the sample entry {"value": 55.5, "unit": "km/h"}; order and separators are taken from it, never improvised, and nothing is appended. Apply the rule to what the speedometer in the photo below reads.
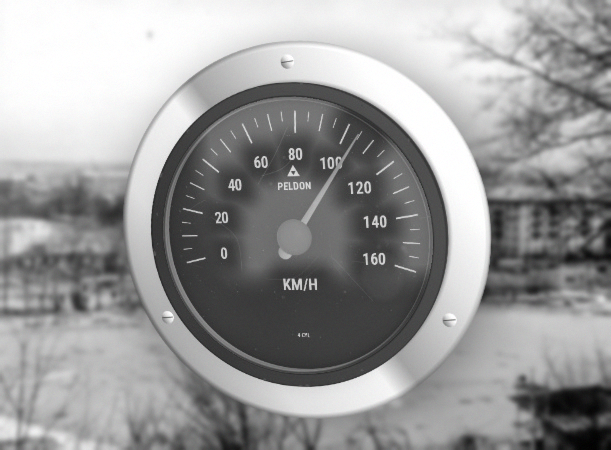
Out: {"value": 105, "unit": "km/h"}
